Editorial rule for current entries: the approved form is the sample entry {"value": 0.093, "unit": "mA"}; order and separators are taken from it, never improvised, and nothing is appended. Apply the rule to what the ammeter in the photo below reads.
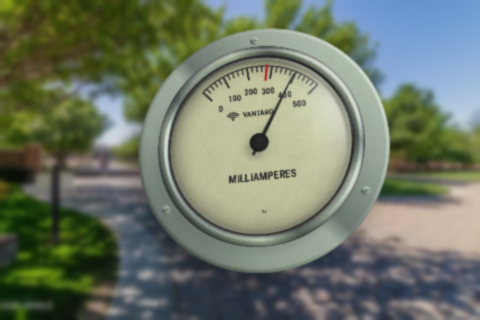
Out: {"value": 400, "unit": "mA"}
